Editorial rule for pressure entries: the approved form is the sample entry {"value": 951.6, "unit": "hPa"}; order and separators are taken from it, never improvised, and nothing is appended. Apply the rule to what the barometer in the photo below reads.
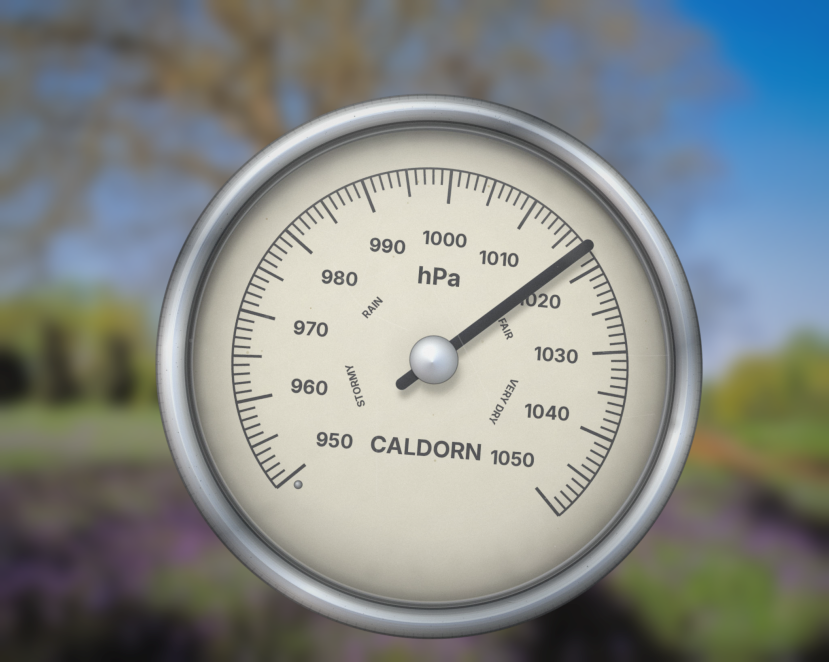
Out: {"value": 1017.5, "unit": "hPa"}
